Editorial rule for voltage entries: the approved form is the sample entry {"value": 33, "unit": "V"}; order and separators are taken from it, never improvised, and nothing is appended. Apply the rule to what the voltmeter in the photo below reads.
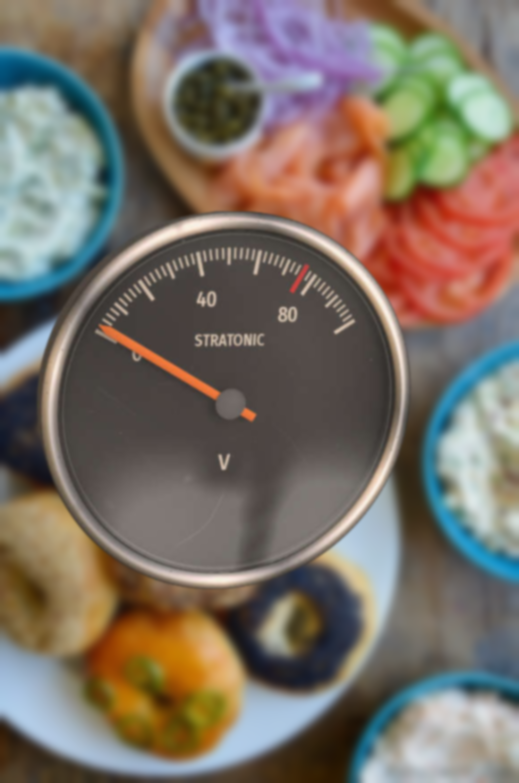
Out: {"value": 2, "unit": "V"}
